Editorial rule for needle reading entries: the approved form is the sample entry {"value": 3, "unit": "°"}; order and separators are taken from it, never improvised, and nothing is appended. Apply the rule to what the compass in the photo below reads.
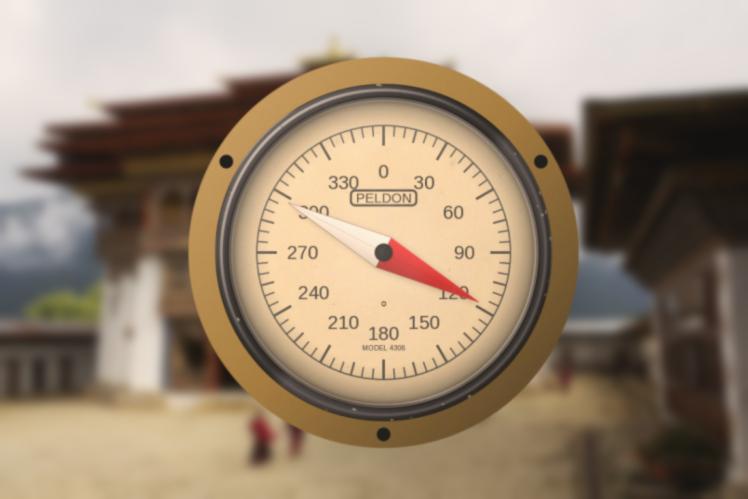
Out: {"value": 117.5, "unit": "°"}
